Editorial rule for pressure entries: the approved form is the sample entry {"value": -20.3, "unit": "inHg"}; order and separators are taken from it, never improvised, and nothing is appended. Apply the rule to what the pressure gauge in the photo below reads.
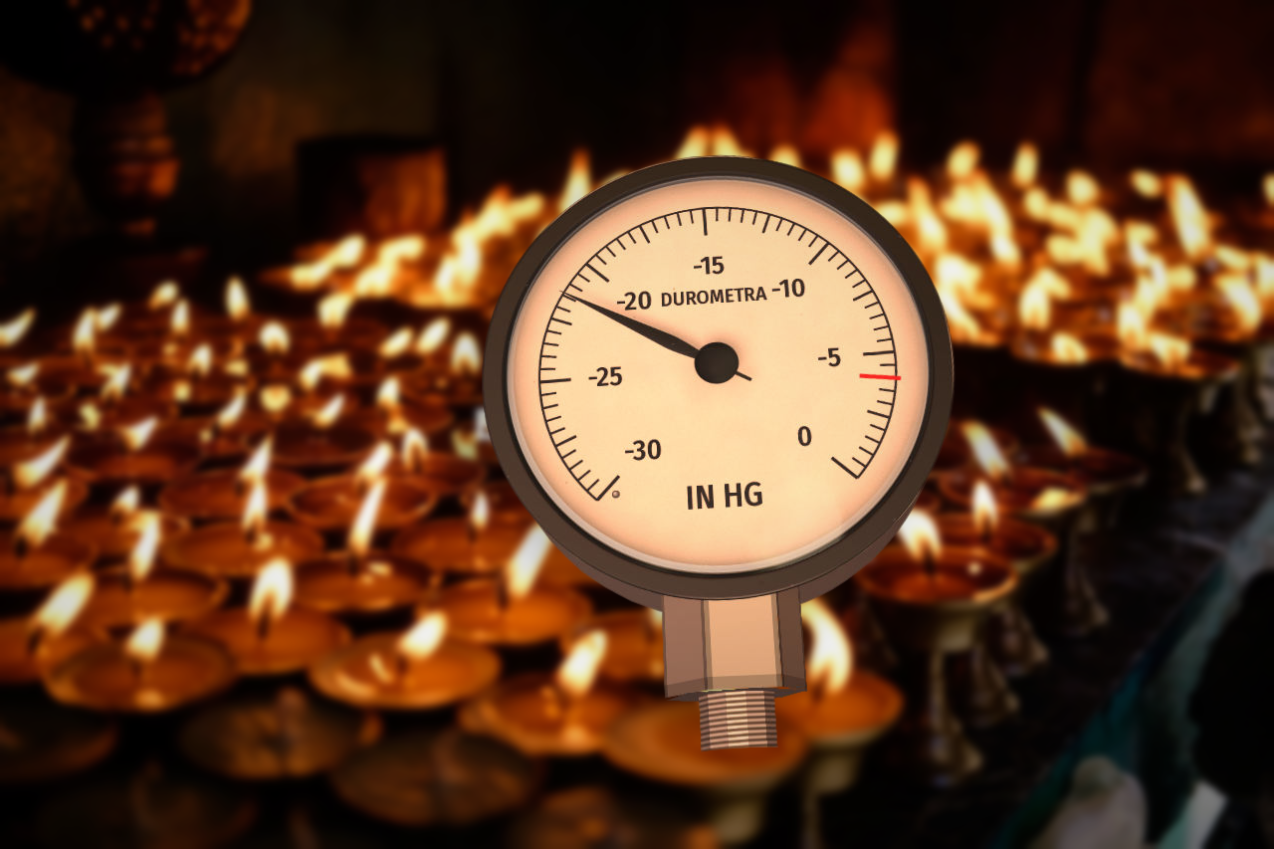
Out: {"value": -21.5, "unit": "inHg"}
